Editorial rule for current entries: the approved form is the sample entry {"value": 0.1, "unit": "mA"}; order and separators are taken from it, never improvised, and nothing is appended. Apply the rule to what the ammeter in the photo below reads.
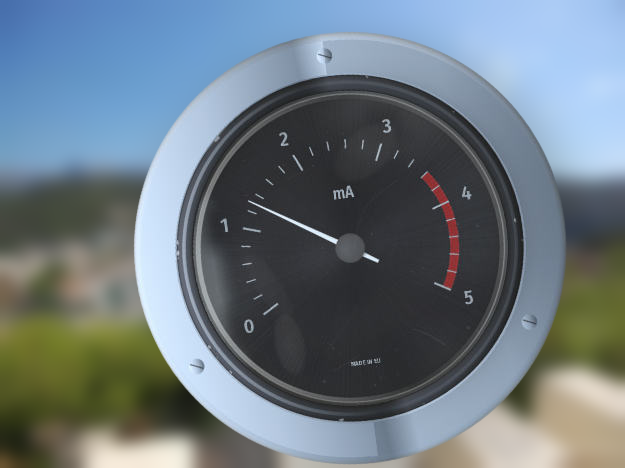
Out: {"value": 1.3, "unit": "mA"}
